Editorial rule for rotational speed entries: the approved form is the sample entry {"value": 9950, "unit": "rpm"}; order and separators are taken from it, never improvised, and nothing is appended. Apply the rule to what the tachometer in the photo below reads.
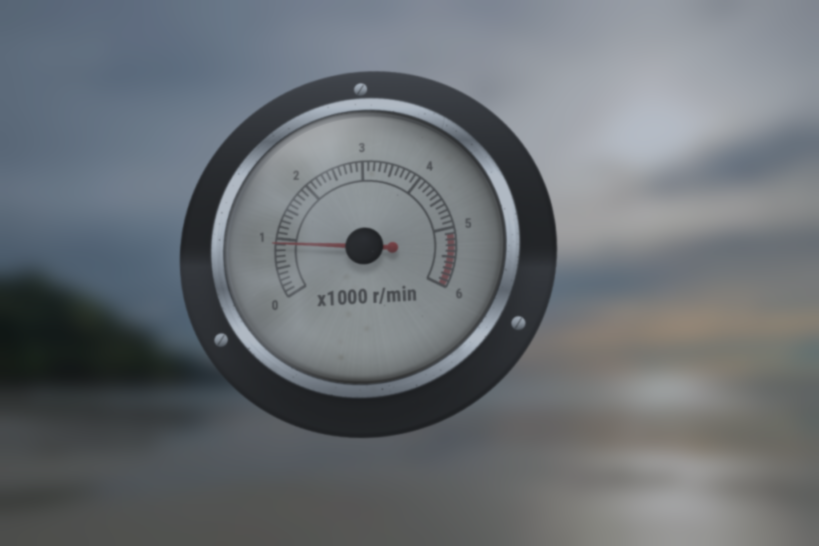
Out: {"value": 900, "unit": "rpm"}
